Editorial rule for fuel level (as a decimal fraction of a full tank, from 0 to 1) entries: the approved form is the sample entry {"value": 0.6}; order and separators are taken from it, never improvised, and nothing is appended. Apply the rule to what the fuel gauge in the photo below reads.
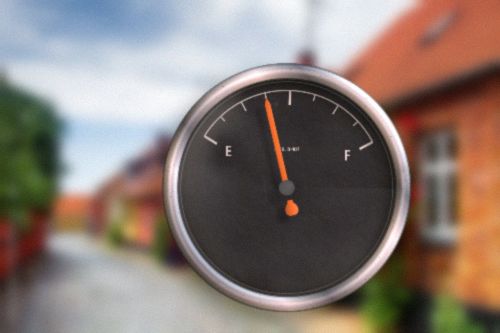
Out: {"value": 0.375}
